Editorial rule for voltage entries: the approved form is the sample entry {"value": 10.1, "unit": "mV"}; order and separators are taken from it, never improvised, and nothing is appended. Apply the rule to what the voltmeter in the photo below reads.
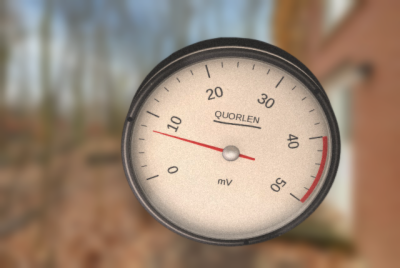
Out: {"value": 8, "unit": "mV"}
